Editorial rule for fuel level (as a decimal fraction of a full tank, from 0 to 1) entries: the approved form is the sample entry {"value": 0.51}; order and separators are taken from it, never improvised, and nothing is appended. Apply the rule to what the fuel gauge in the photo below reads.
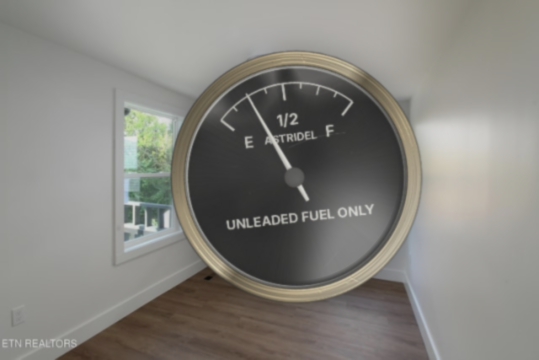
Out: {"value": 0.25}
